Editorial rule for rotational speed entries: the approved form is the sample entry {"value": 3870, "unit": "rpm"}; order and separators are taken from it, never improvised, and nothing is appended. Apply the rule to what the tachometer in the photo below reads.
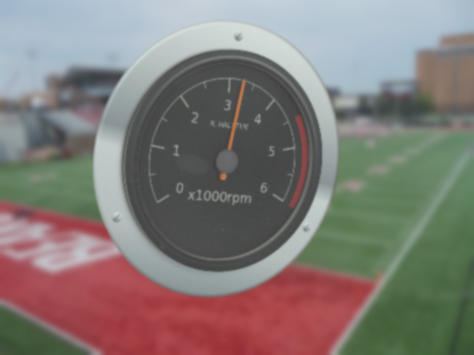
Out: {"value": 3250, "unit": "rpm"}
